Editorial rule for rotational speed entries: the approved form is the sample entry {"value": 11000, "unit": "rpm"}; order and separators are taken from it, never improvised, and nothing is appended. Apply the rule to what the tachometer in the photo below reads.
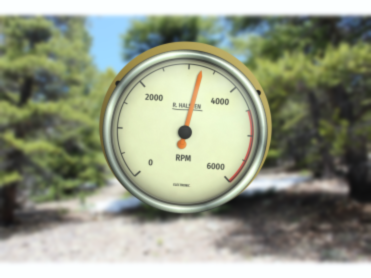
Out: {"value": 3250, "unit": "rpm"}
